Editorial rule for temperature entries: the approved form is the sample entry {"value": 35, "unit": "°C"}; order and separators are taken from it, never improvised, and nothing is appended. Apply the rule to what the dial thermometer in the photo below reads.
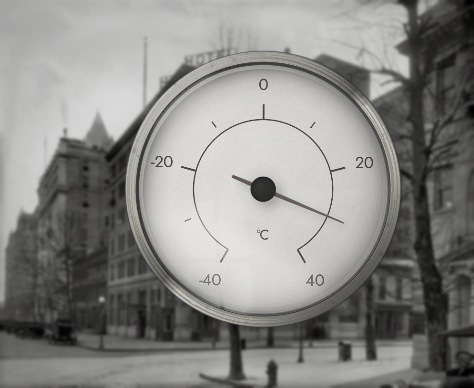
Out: {"value": 30, "unit": "°C"}
